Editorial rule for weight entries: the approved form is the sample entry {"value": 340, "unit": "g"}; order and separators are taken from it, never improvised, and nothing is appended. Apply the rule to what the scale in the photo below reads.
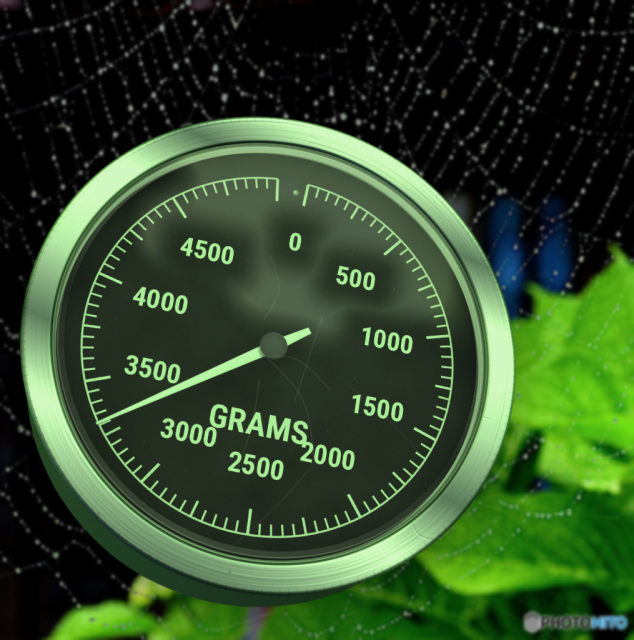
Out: {"value": 3300, "unit": "g"}
